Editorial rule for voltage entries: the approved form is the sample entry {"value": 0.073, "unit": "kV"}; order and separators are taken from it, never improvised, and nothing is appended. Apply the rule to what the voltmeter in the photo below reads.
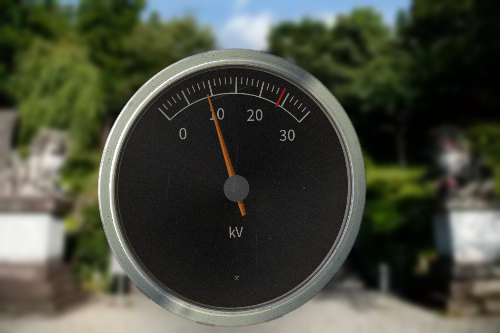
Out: {"value": 9, "unit": "kV"}
